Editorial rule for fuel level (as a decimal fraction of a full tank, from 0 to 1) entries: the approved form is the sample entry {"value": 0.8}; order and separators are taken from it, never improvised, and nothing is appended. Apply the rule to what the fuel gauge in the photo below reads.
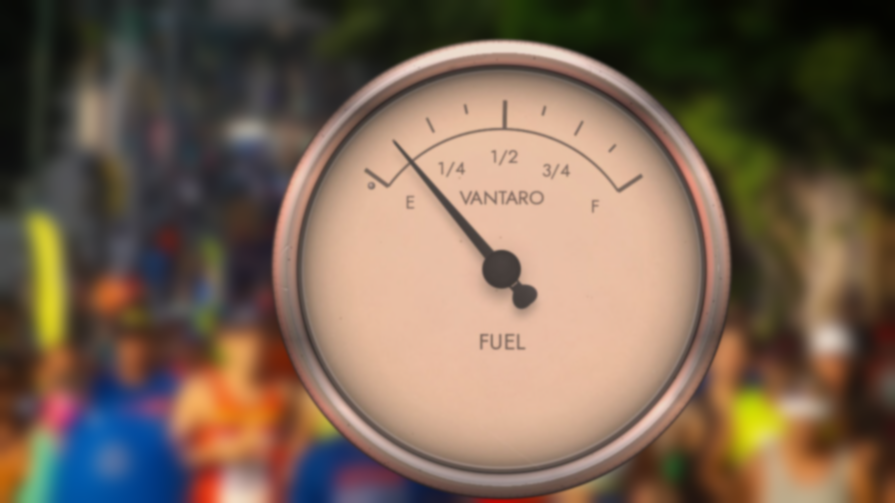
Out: {"value": 0.125}
